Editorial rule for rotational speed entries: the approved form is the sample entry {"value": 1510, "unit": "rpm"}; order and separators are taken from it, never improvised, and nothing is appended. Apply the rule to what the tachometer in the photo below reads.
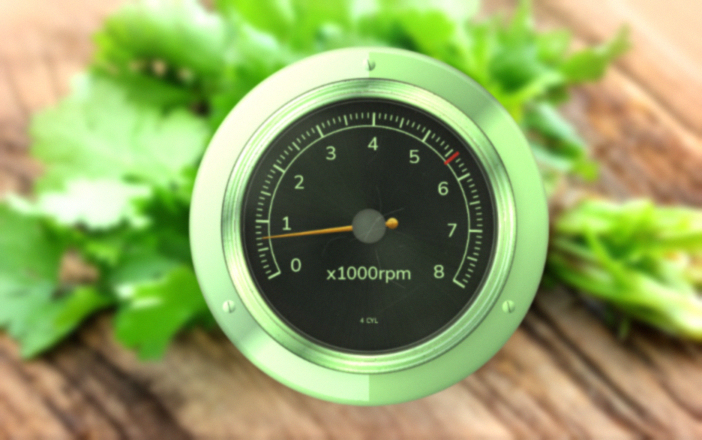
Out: {"value": 700, "unit": "rpm"}
